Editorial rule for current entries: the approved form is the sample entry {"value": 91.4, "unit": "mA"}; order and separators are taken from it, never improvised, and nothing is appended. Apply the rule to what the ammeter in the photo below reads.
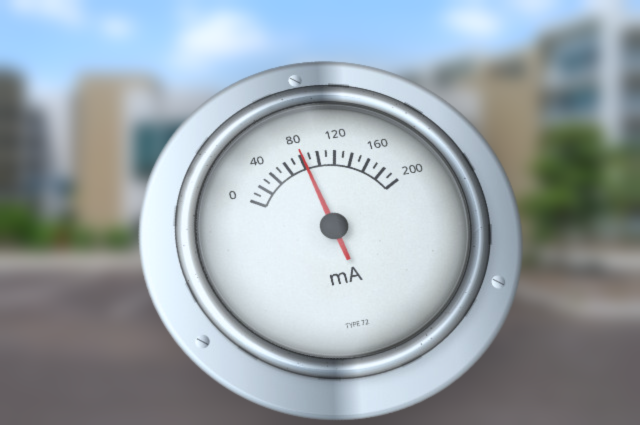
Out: {"value": 80, "unit": "mA"}
